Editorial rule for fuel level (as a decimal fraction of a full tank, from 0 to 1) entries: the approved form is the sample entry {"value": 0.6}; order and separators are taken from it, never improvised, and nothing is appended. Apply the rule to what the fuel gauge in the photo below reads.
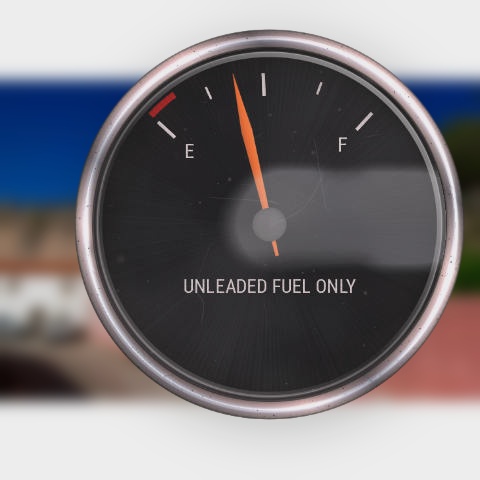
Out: {"value": 0.375}
